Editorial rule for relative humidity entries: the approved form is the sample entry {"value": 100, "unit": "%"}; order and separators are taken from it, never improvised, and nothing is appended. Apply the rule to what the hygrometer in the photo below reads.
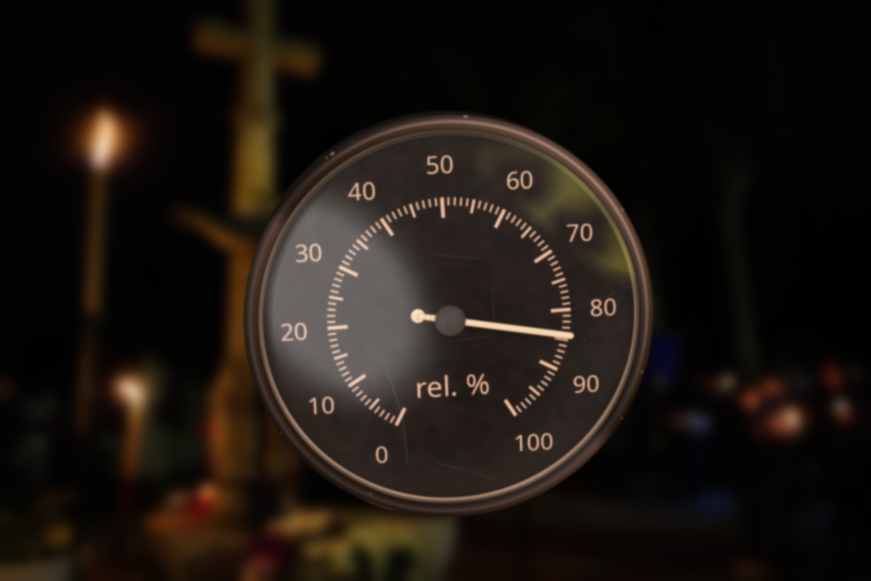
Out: {"value": 84, "unit": "%"}
